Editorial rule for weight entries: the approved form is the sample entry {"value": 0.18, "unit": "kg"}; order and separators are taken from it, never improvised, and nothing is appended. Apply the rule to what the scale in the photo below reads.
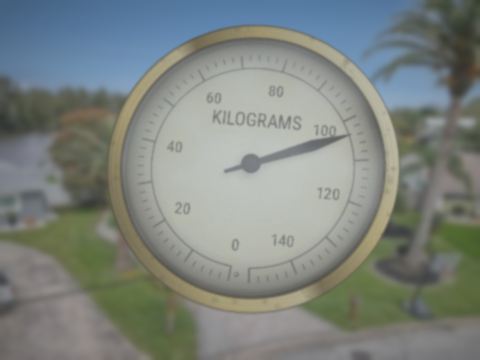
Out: {"value": 104, "unit": "kg"}
